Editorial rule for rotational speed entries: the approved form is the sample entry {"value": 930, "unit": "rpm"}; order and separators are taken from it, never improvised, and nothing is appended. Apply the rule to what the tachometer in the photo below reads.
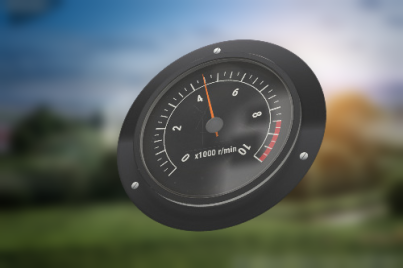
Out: {"value": 4500, "unit": "rpm"}
